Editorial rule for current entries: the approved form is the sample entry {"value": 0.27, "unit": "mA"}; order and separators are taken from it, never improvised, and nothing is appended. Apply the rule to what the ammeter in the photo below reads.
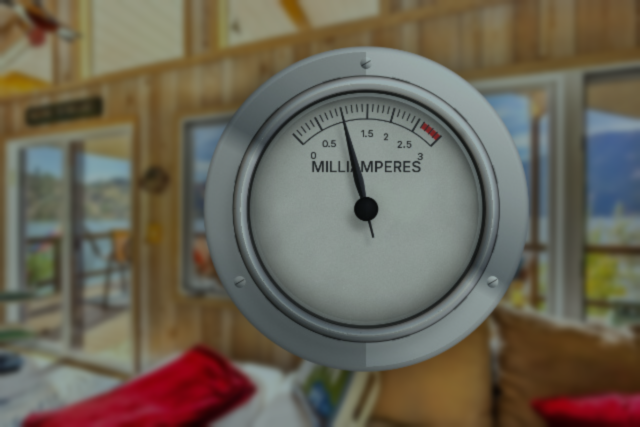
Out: {"value": 1, "unit": "mA"}
